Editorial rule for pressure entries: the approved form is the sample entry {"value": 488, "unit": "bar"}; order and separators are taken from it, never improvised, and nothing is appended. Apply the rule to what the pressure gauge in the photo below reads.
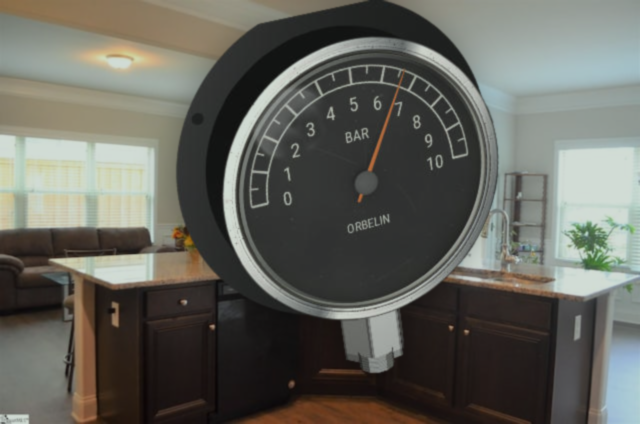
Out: {"value": 6.5, "unit": "bar"}
